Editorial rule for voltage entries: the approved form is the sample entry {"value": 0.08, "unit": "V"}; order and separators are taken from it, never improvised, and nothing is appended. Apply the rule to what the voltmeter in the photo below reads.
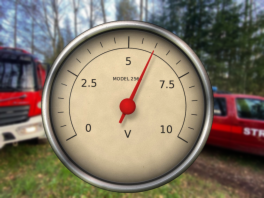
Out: {"value": 6, "unit": "V"}
